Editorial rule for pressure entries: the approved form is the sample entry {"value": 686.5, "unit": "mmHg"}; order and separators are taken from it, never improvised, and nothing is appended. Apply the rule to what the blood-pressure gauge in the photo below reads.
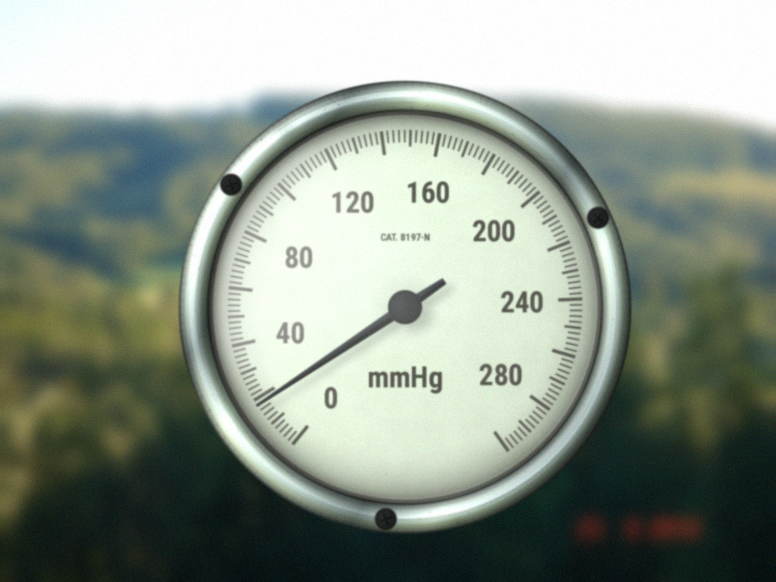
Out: {"value": 18, "unit": "mmHg"}
